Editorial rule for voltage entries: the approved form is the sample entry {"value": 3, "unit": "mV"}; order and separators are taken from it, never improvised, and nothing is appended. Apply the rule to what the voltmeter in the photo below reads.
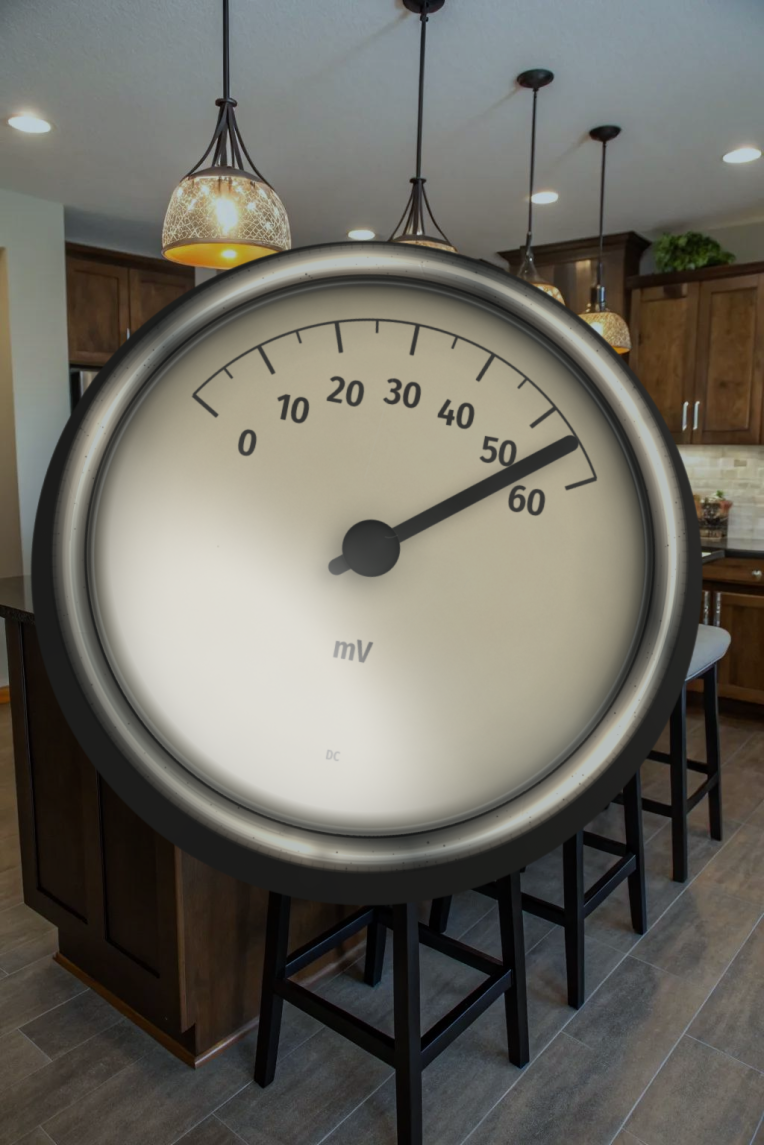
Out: {"value": 55, "unit": "mV"}
